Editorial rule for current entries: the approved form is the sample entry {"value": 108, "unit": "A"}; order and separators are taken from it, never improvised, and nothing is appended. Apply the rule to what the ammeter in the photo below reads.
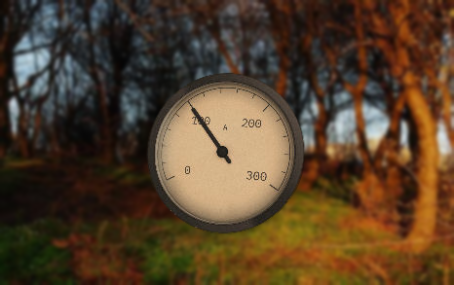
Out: {"value": 100, "unit": "A"}
